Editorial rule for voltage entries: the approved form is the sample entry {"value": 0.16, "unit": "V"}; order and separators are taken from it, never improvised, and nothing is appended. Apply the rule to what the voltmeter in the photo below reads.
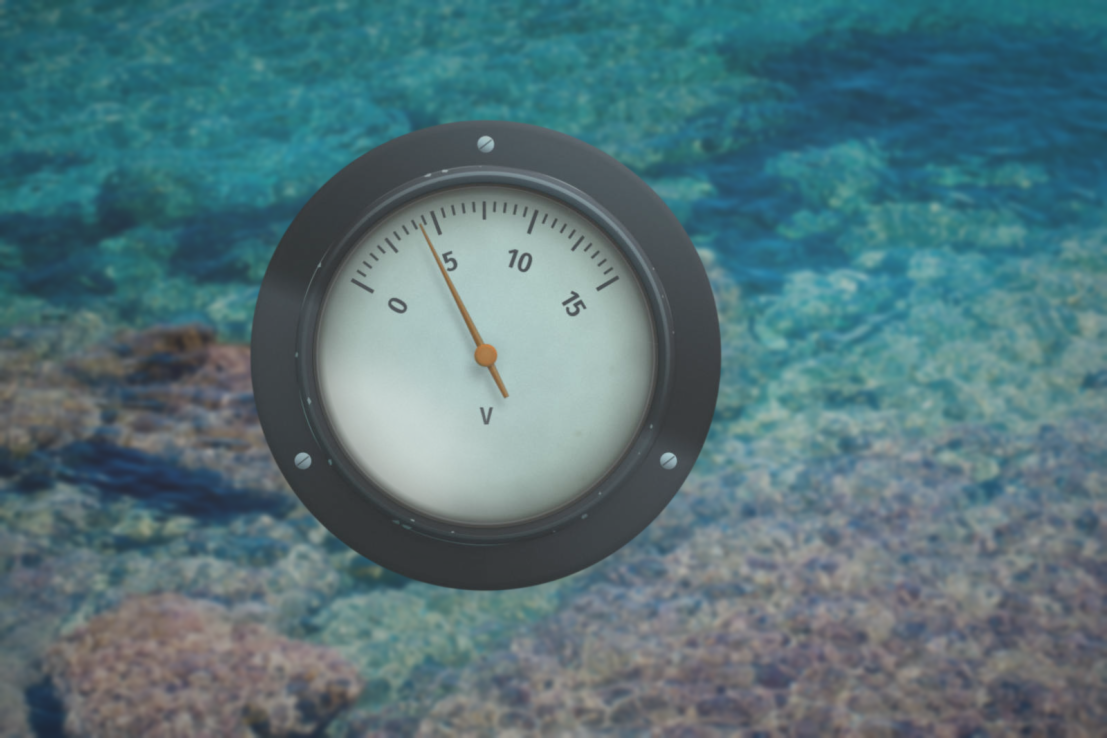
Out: {"value": 4.25, "unit": "V"}
